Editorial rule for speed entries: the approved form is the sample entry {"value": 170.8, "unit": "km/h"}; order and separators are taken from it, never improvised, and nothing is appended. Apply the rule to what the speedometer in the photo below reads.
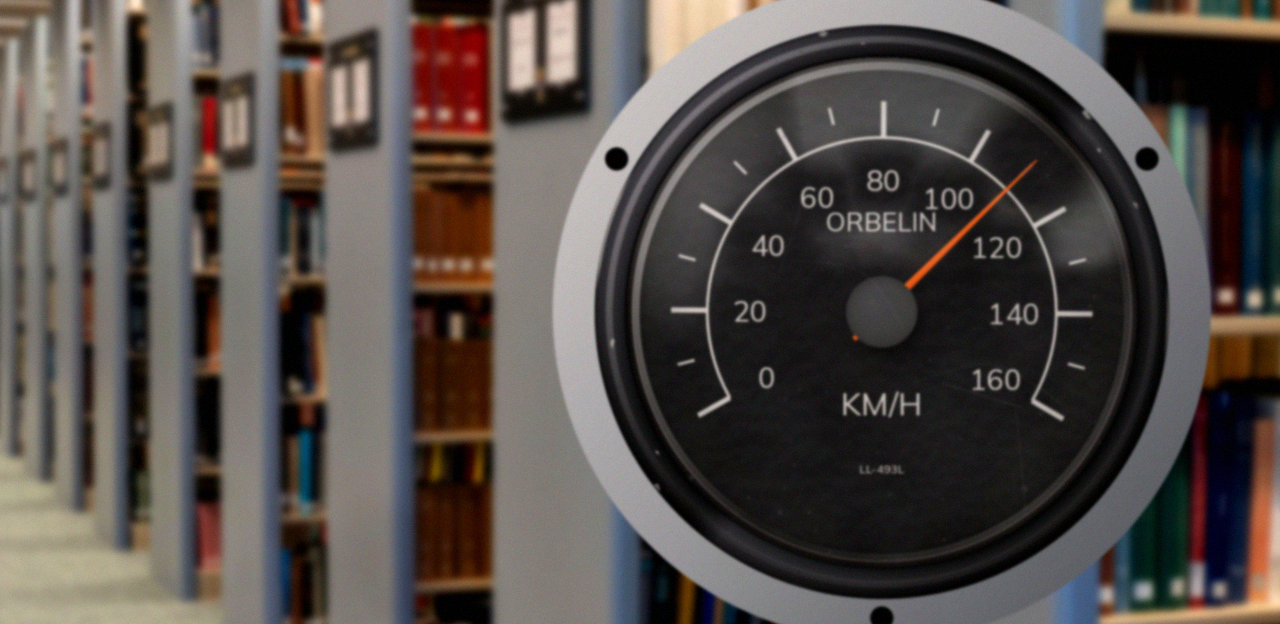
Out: {"value": 110, "unit": "km/h"}
